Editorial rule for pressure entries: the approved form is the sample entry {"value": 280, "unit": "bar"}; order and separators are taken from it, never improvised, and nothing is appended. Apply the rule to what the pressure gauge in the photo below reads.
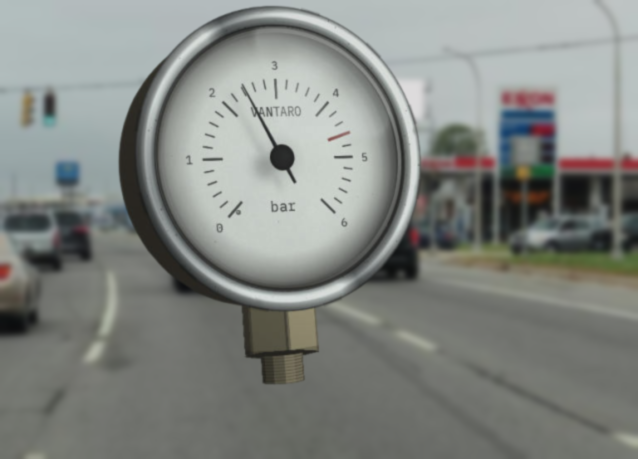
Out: {"value": 2.4, "unit": "bar"}
